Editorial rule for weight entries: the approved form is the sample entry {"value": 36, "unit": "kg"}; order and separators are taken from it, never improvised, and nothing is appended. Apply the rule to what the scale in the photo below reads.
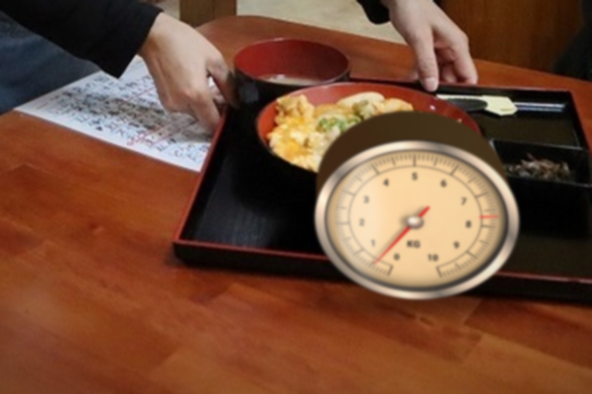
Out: {"value": 0.5, "unit": "kg"}
